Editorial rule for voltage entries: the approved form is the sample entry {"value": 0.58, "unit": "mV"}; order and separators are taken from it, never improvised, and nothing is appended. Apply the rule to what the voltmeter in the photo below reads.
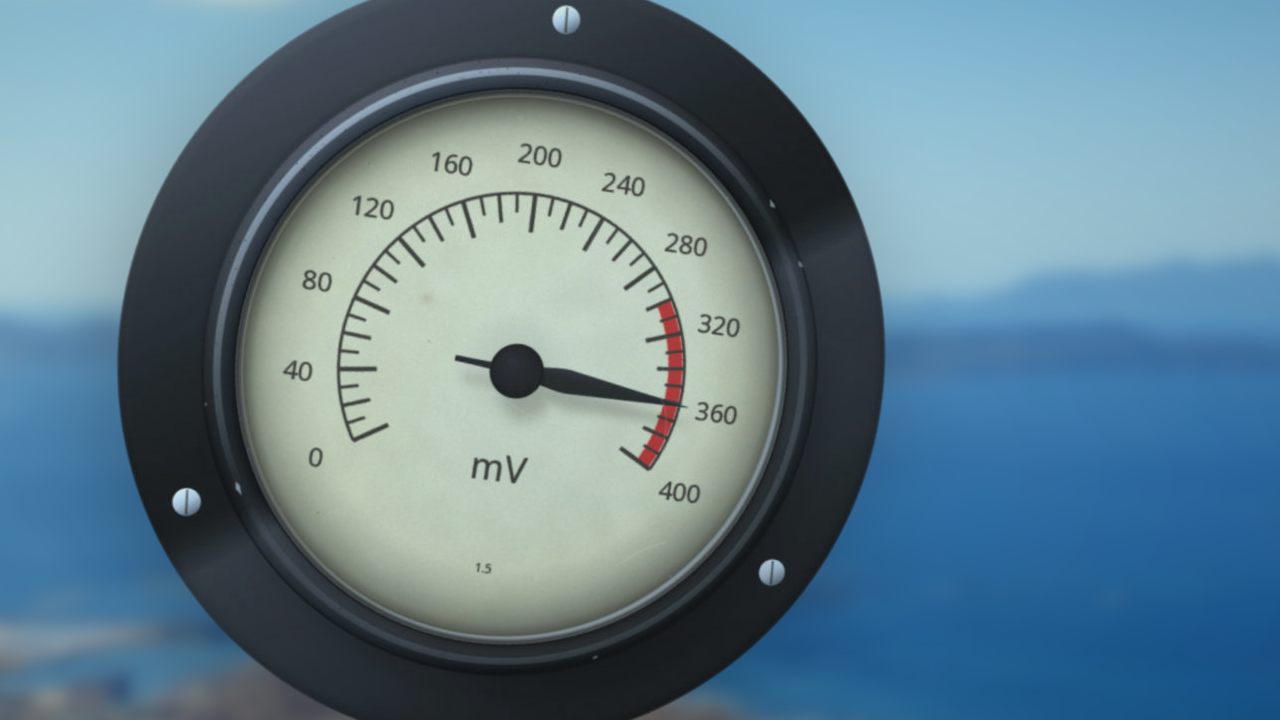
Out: {"value": 360, "unit": "mV"}
